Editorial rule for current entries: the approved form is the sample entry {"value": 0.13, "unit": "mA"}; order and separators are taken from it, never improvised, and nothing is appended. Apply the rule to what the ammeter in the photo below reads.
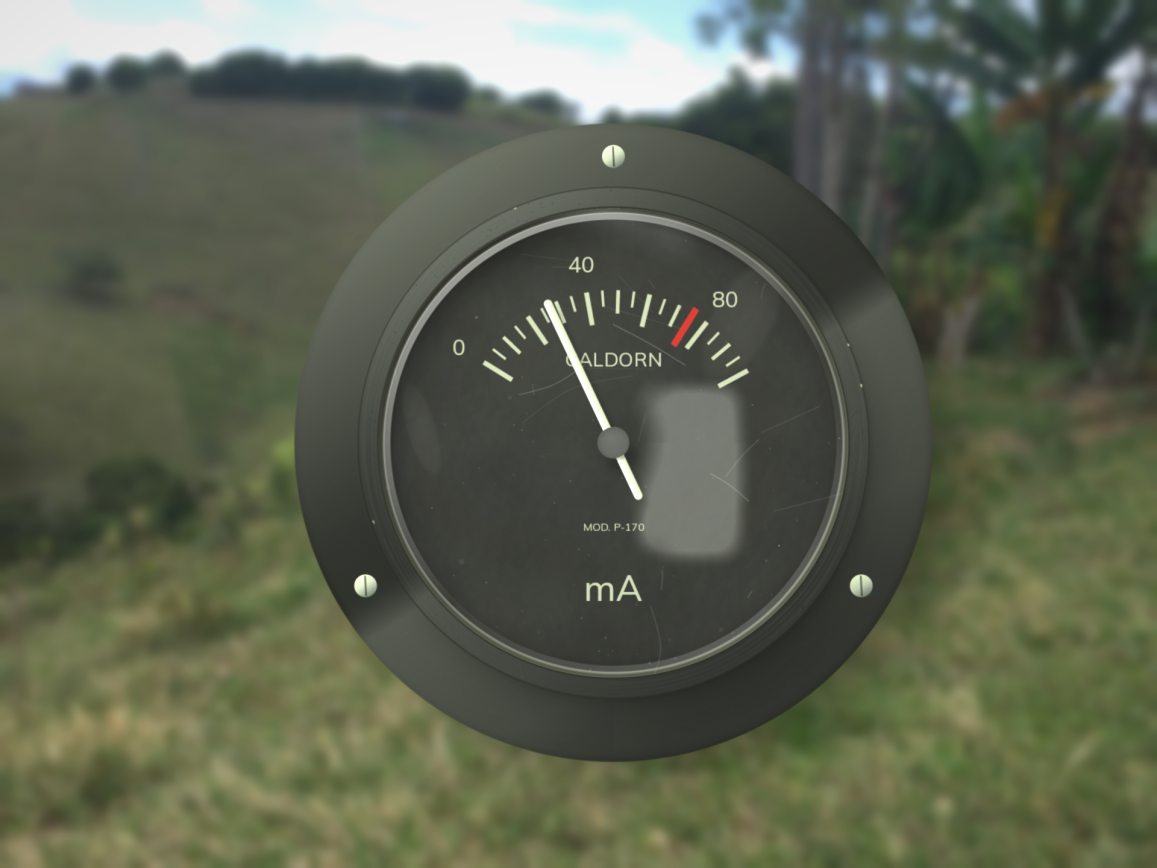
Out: {"value": 27.5, "unit": "mA"}
